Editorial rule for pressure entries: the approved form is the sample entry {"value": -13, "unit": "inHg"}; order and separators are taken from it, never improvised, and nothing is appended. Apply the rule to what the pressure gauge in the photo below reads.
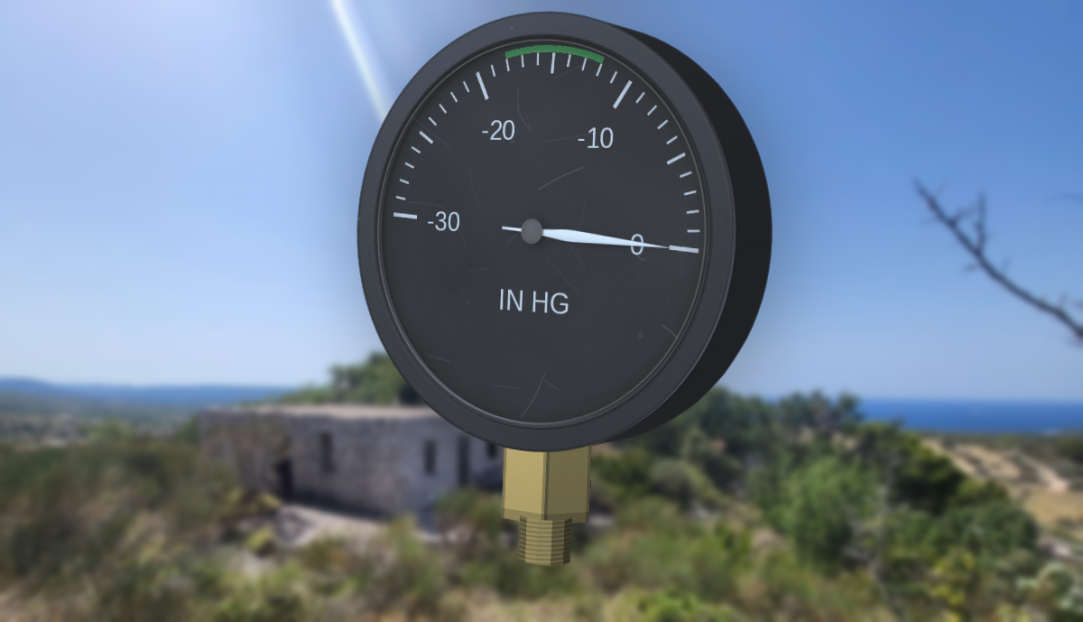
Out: {"value": 0, "unit": "inHg"}
